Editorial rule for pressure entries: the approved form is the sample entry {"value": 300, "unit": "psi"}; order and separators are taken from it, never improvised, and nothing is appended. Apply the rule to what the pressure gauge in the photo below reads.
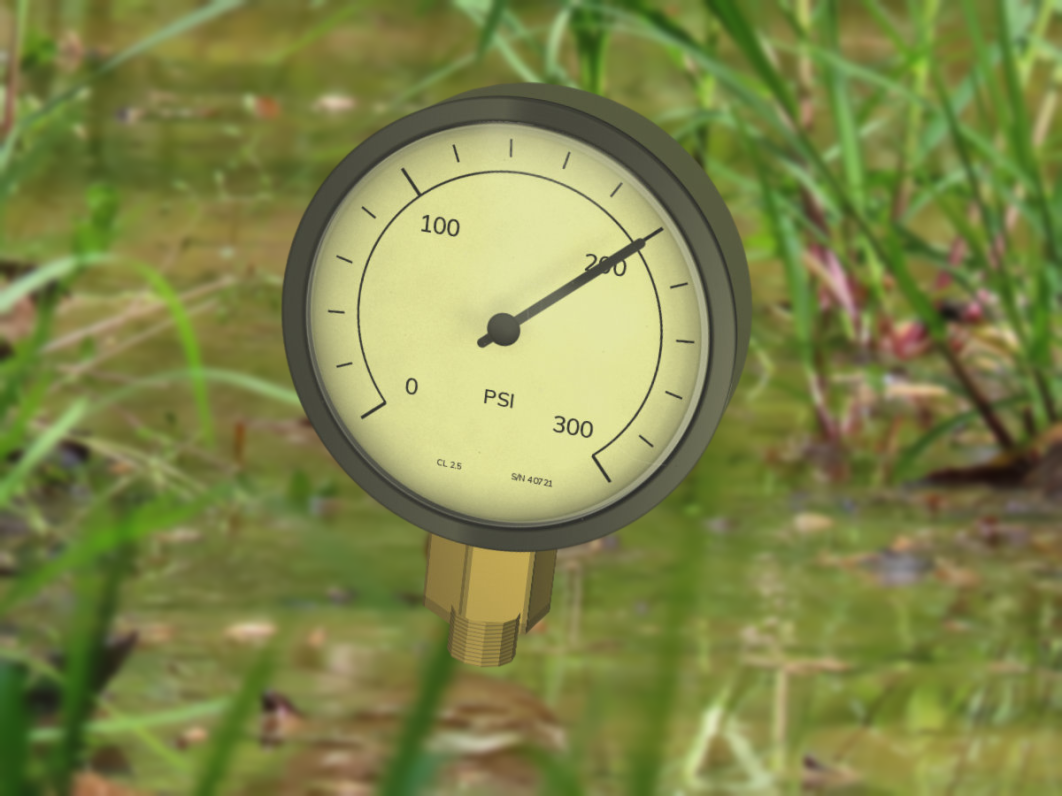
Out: {"value": 200, "unit": "psi"}
